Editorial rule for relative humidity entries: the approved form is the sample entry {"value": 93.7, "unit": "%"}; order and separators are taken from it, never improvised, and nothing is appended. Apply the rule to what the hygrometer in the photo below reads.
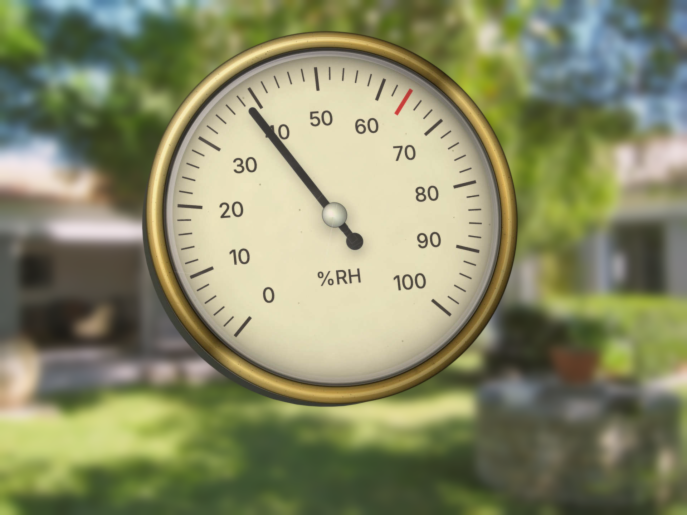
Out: {"value": 38, "unit": "%"}
